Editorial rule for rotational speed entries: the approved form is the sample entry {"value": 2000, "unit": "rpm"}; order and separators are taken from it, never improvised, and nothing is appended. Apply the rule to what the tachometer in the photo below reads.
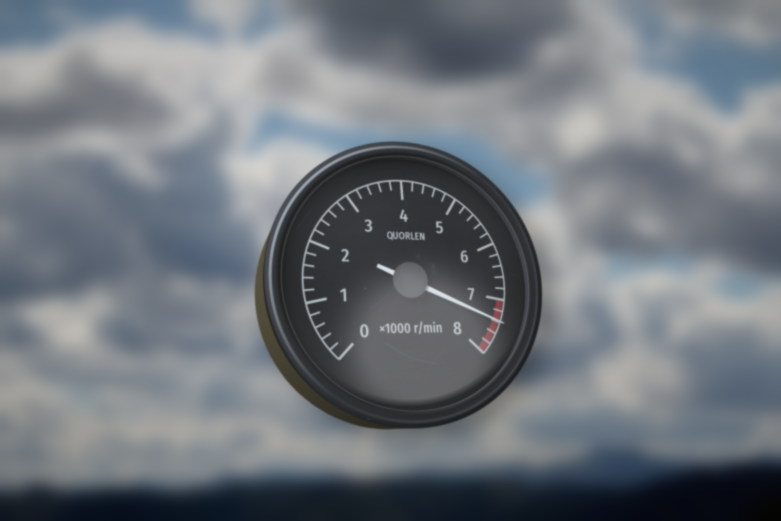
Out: {"value": 7400, "unit": "rpm"}
